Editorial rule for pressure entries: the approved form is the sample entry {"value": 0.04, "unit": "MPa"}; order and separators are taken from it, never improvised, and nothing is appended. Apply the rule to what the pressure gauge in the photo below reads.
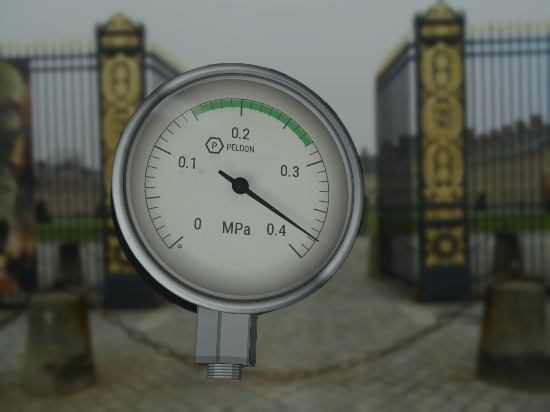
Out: {"value": 0.38, "unit": "MPa"}
